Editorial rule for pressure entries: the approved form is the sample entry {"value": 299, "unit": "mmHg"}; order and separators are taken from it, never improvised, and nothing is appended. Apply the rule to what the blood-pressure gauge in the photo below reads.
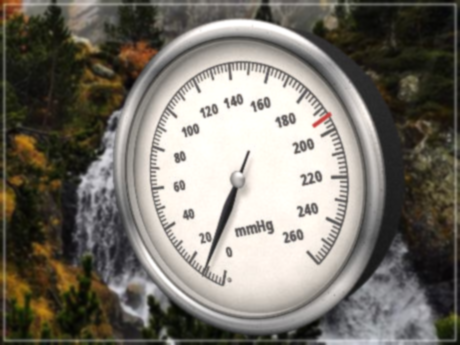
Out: {"value": 10, "unit": "mmHg"}
